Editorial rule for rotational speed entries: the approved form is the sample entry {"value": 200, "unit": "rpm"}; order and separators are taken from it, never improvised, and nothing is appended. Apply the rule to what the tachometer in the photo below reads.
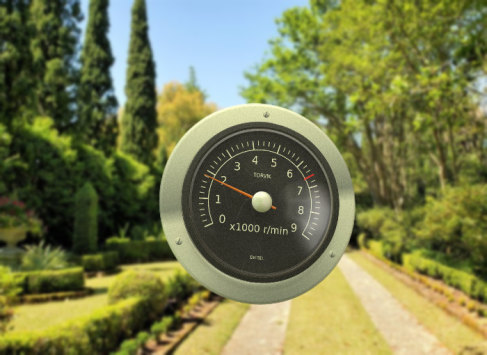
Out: {"value": 1800, "unit": "rpm"}
